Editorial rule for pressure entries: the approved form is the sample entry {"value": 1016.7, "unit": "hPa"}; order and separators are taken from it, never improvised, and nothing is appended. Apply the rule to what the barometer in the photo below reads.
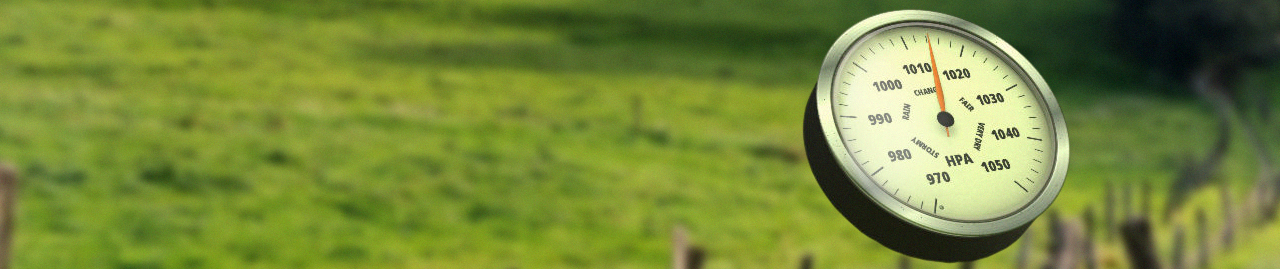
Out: {"value": 1014, "unit": "hPa"}
